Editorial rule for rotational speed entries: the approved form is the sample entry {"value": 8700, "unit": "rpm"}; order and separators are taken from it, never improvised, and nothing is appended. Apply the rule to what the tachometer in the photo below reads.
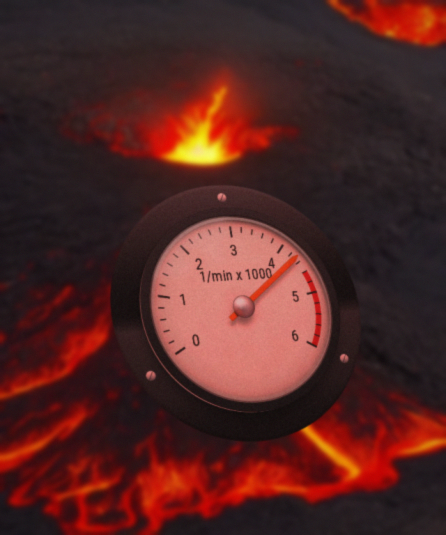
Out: {"value": 4300, "unit": "rpm"}
